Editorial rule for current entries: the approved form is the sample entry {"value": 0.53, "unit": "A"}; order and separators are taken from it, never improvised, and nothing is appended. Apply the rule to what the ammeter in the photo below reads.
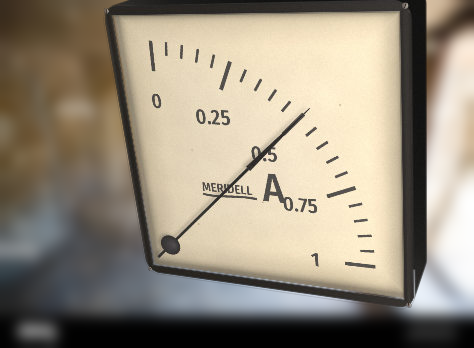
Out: {"value": 0.5, "unit": "A"}
